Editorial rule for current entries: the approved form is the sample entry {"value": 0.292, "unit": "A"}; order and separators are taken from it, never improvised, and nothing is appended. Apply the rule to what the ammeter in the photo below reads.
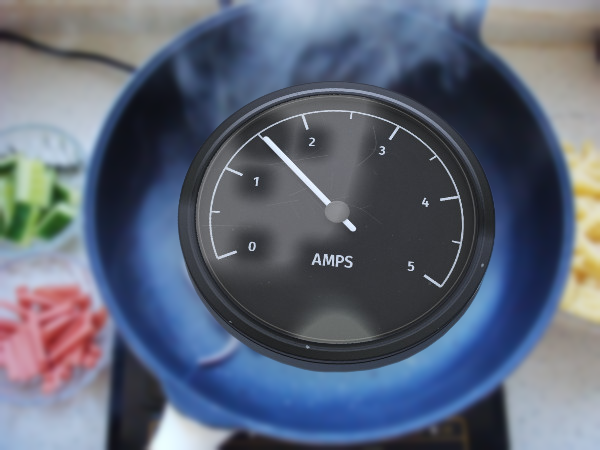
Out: {"value": 1.5, "unit": "A"}
